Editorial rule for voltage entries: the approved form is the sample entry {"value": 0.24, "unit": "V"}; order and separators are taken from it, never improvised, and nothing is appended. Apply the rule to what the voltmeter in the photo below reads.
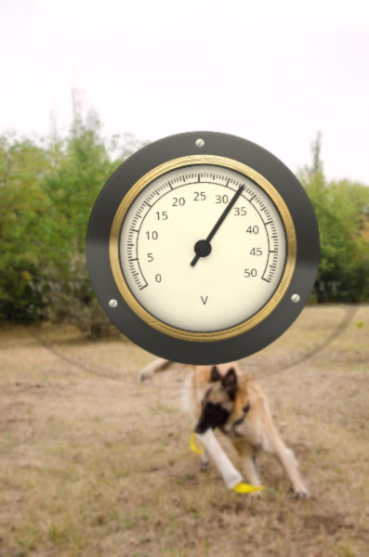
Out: {"value": 32.5, "unit": "V"}
